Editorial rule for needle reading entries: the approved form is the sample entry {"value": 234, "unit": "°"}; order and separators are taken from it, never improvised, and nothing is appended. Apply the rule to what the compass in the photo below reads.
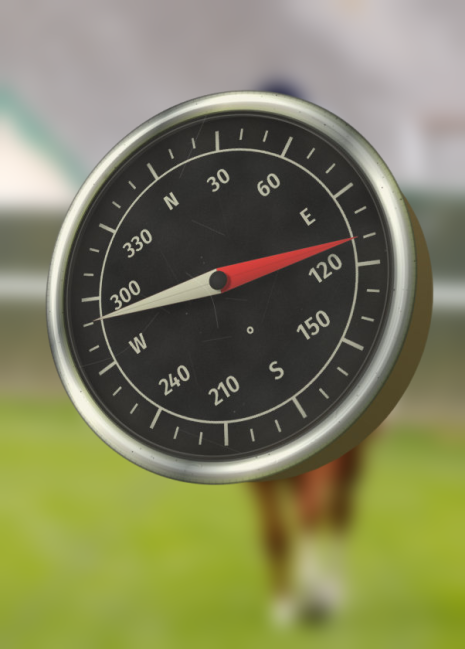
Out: {"value": 110, "unit": "°"}
